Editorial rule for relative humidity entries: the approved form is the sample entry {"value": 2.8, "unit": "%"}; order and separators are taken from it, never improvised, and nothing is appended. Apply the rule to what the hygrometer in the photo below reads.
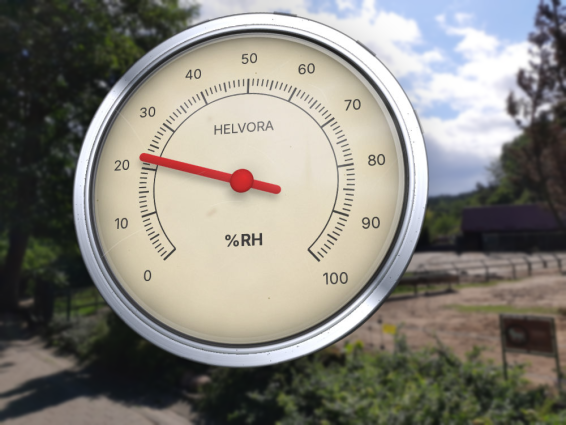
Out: {"value": 22, "unit": "%"}
